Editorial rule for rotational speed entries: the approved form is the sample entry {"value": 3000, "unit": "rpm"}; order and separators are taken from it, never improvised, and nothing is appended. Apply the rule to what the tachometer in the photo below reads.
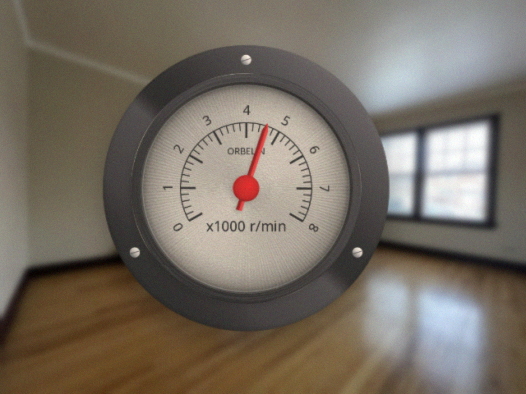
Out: {"value": 4600, "unit": "rpm"}
